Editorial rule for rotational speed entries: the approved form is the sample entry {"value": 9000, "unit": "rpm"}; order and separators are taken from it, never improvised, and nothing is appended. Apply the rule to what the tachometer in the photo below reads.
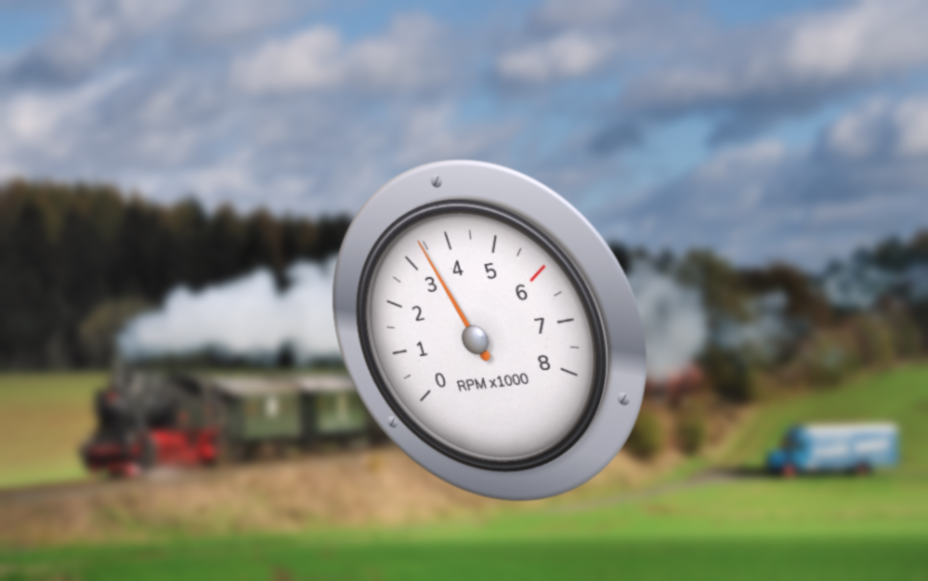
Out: {"value": 3500, "unit": "rpm"}
